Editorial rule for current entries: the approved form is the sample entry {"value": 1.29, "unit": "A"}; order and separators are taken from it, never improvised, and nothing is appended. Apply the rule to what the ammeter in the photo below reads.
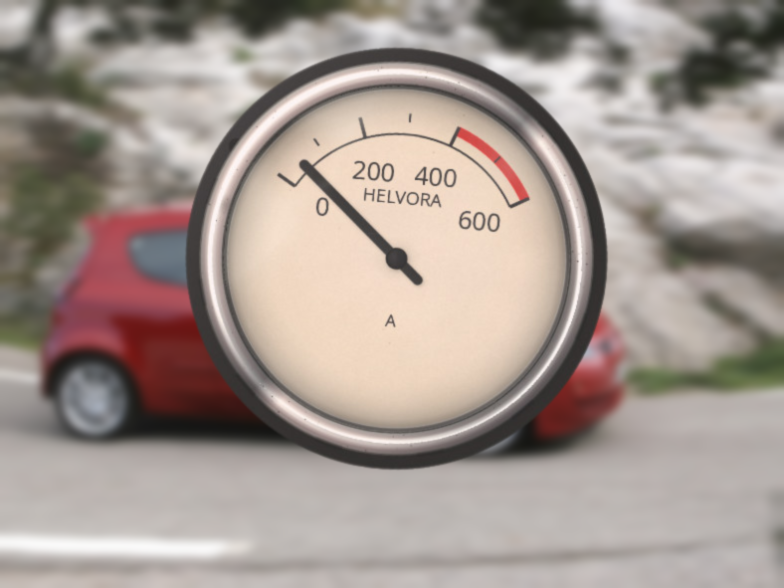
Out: {"value": 50, "unit": "A"}
